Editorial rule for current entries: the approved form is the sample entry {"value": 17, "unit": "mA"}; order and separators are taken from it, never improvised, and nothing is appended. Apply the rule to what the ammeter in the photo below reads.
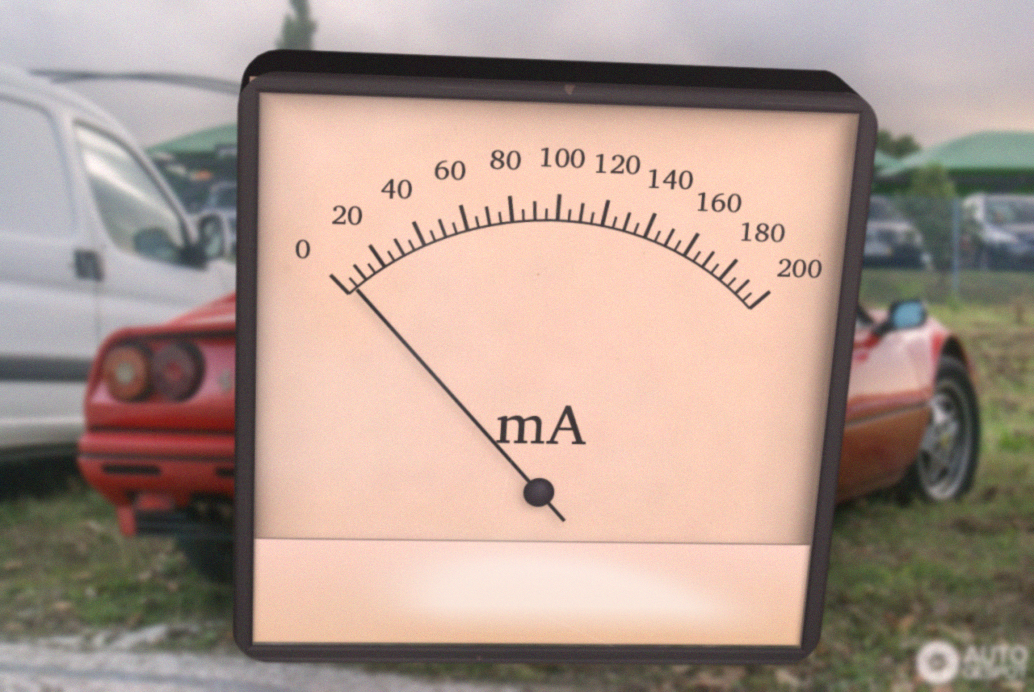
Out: {"value": 5, "unit": "mA"}
